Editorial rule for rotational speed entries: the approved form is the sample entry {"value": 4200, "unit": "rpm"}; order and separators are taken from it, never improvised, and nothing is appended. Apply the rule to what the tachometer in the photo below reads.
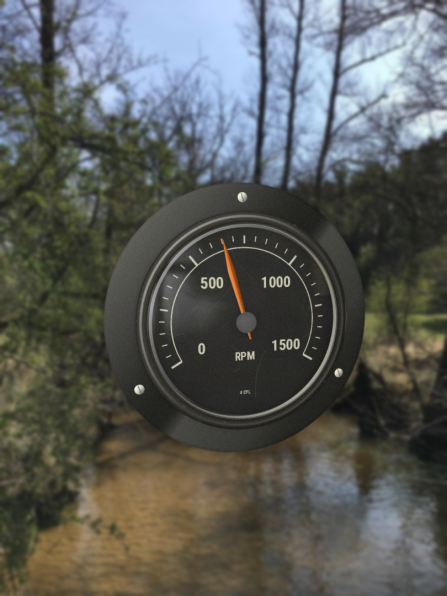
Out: {"value": 650, "unit": "rpm"}
